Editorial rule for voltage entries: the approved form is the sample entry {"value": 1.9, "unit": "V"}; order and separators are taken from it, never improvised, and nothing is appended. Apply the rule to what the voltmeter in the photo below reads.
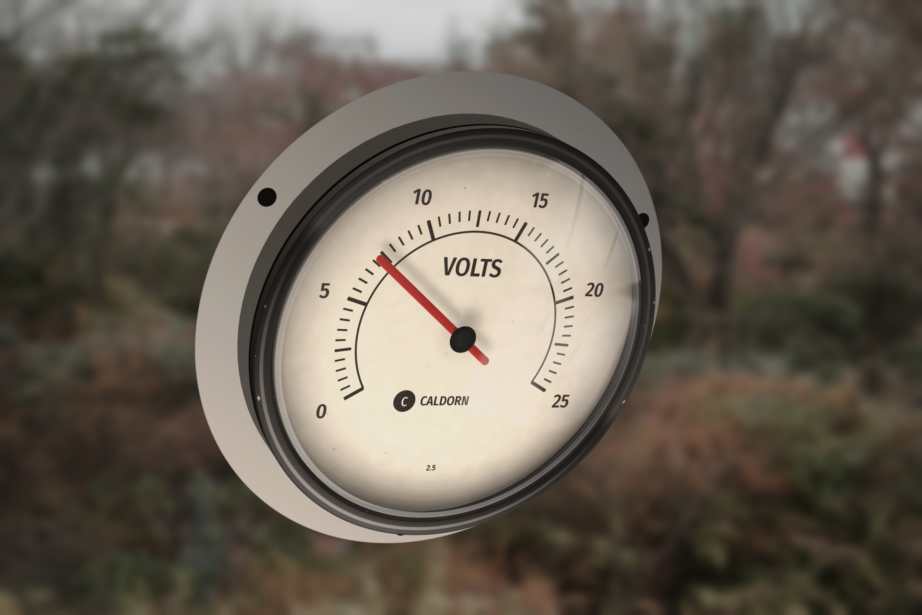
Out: {"value": 7.25, "unit": "V"}
